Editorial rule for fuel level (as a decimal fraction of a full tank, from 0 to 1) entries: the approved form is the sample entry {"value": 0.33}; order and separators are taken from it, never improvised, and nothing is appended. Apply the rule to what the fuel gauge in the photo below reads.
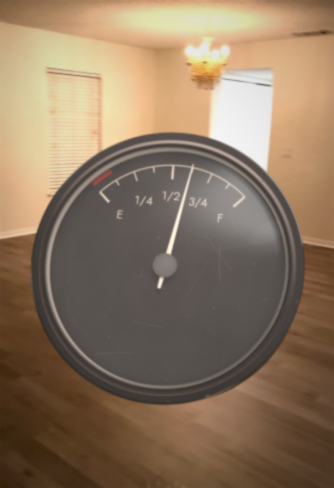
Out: {"value": 0.625}
